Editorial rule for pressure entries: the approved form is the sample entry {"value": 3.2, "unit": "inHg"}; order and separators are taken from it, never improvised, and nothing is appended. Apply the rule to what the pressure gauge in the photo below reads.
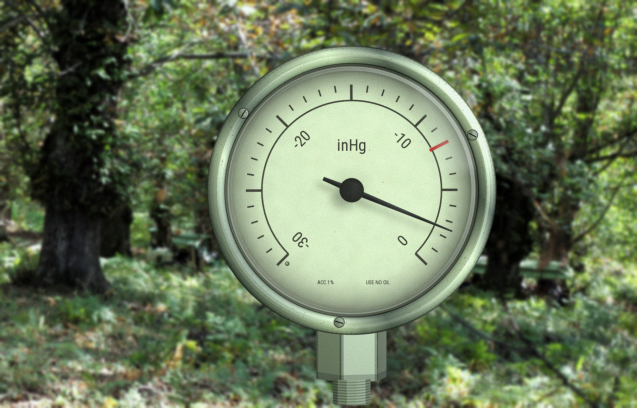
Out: {"value": -2.5, "unit": "inHg"}
